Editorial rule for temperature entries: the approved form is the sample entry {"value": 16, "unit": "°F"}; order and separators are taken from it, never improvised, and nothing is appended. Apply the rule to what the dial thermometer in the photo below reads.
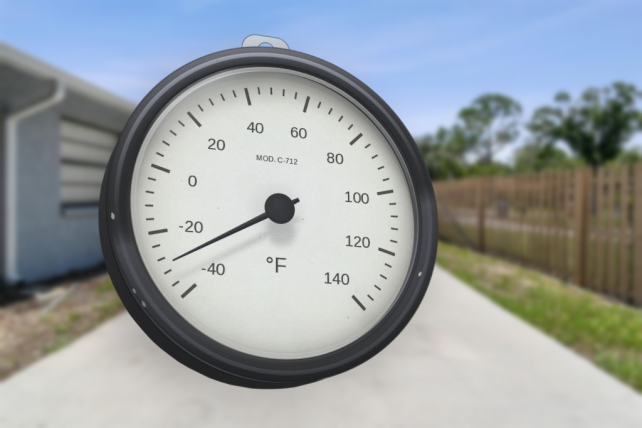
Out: {"value": -30, "unit": "°F"}
